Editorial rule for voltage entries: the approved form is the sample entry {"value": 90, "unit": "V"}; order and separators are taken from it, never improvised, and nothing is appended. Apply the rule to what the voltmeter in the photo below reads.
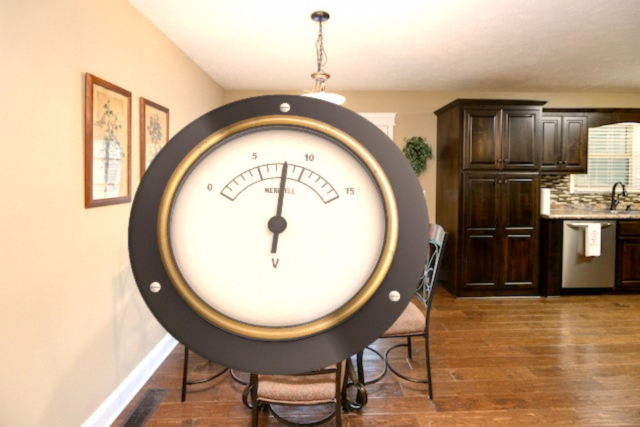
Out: {"value": 8, "unit": "V"}
